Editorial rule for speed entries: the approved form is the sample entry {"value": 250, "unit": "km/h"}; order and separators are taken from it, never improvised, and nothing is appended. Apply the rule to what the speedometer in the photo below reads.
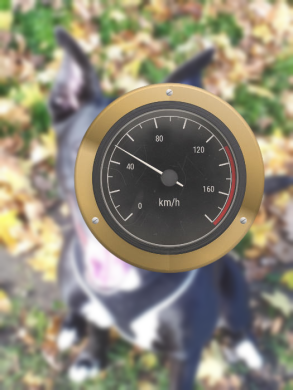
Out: {"value": 50, "unit": "km/h"}
